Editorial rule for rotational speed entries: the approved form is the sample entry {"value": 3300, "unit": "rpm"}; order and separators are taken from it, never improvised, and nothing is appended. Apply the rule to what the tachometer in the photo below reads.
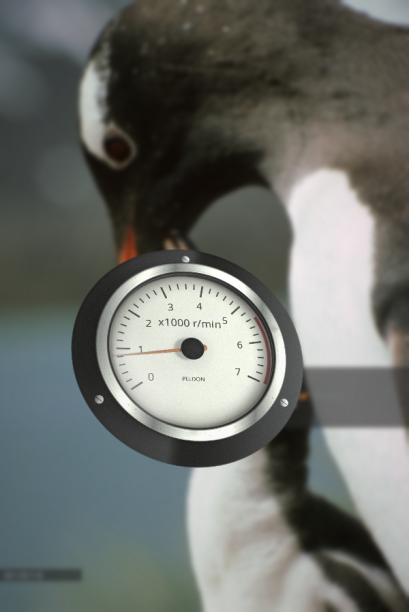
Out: {"value": 800, "unit": "rpm"}
